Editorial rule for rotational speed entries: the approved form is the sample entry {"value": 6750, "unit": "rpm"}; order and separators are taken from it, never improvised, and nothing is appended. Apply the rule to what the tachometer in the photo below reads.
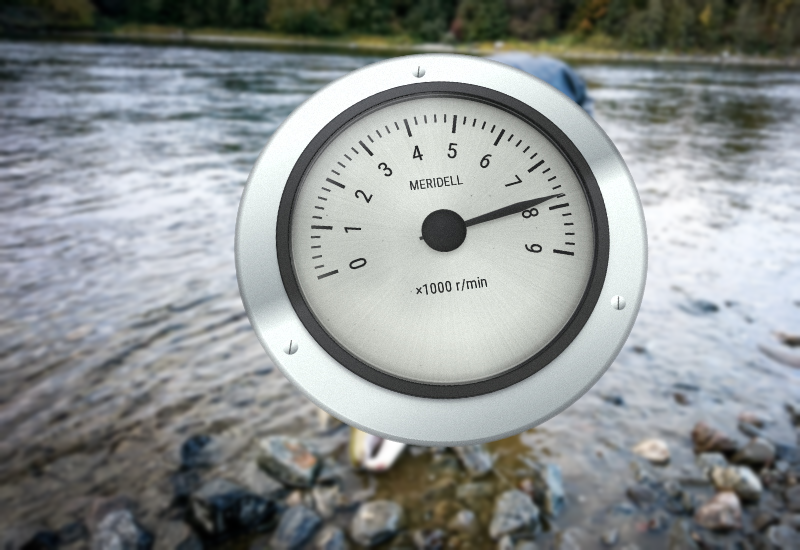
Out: {"value": 7800, "unit": "rpm"}
